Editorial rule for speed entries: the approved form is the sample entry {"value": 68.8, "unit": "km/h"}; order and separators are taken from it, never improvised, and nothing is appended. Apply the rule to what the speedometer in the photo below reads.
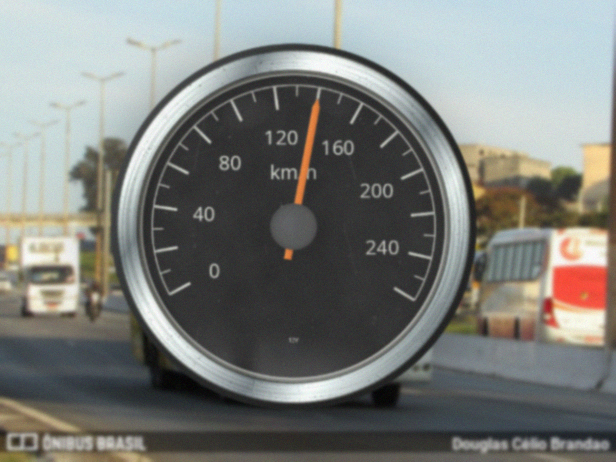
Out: {"value": 140, "unit": "km/h"}
